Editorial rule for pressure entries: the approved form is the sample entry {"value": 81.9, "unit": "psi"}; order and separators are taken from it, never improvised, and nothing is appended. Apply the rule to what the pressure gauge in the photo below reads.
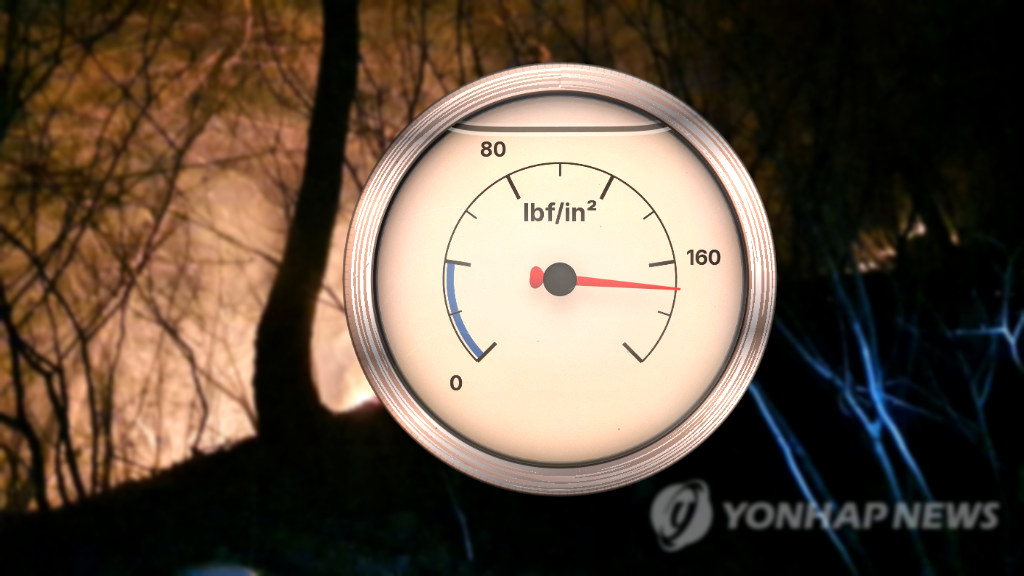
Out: {"value": 170, "unit": "psi"}
